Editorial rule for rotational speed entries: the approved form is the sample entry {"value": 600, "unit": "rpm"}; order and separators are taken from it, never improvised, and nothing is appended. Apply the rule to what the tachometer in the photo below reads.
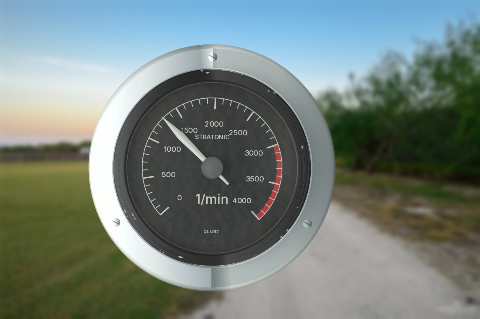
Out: {"value": 1300, "unit": "rpm"}
